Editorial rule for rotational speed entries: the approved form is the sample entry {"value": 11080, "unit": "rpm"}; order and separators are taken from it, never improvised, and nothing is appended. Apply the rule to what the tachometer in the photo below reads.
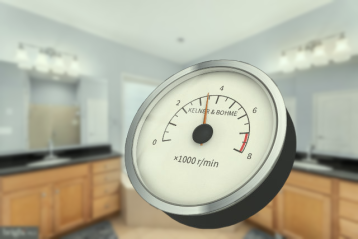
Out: {"value": 3500, "unit": "rpm"}
